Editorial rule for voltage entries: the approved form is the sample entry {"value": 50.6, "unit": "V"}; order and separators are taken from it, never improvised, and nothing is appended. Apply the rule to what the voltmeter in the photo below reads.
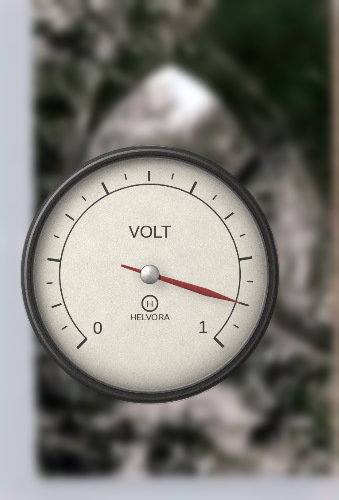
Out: {"value": 0.9, "unit": "V"}
